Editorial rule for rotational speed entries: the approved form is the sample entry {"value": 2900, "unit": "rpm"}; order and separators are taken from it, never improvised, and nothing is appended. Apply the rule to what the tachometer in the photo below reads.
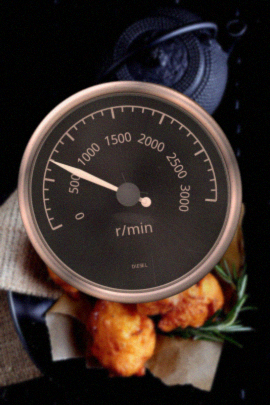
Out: {"value": 700, "unit": "rpm"}
